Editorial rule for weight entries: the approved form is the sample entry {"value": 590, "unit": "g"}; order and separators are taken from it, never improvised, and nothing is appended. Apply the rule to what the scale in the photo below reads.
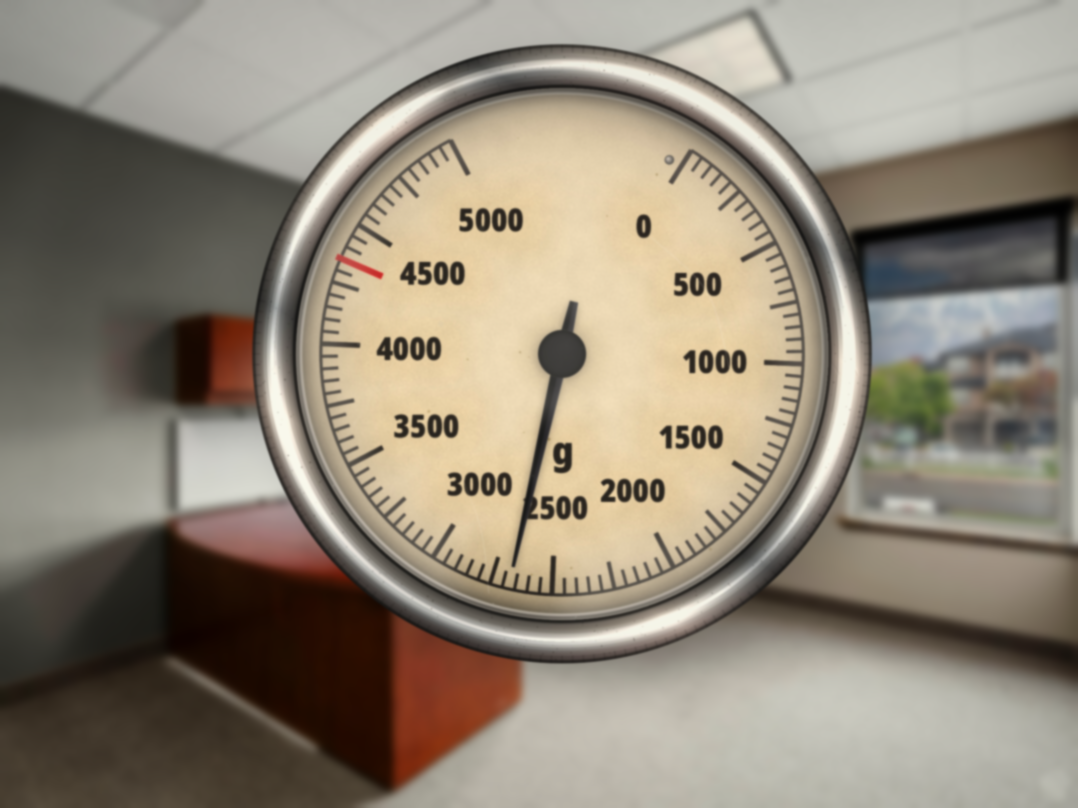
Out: {"value": 2675, "unit": "g"}
